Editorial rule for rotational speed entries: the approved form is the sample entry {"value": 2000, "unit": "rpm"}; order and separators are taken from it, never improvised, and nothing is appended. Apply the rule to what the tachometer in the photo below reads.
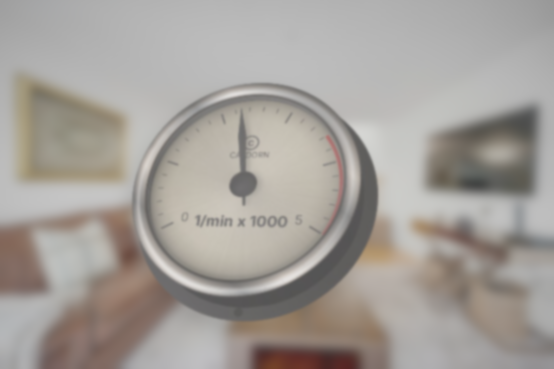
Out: {"value": 2300, "unit": "rpm"}
